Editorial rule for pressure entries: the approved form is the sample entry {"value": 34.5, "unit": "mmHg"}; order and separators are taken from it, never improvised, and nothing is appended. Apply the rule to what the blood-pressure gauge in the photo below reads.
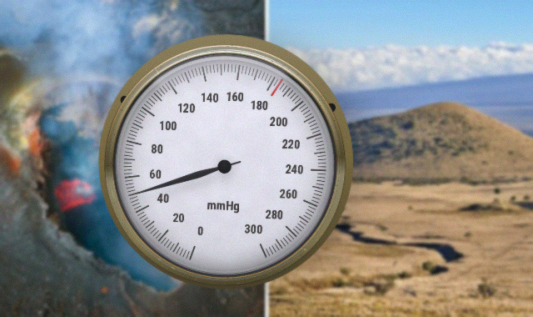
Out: {"value": 50, "unit": "mmHg"}
